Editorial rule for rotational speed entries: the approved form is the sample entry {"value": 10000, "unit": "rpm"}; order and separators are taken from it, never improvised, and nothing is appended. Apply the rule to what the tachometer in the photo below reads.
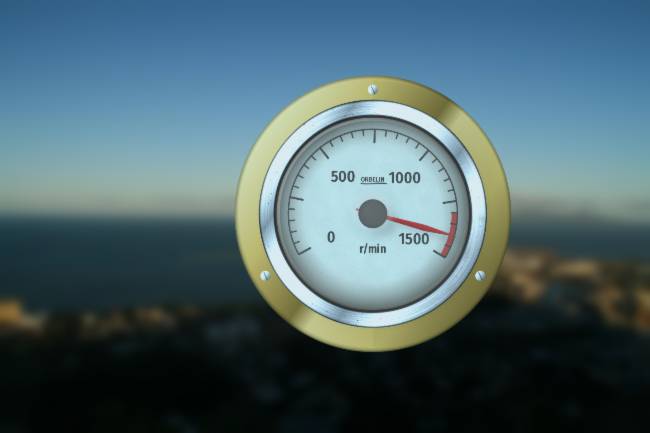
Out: {"value": 1400, "unit": "rpm"}
